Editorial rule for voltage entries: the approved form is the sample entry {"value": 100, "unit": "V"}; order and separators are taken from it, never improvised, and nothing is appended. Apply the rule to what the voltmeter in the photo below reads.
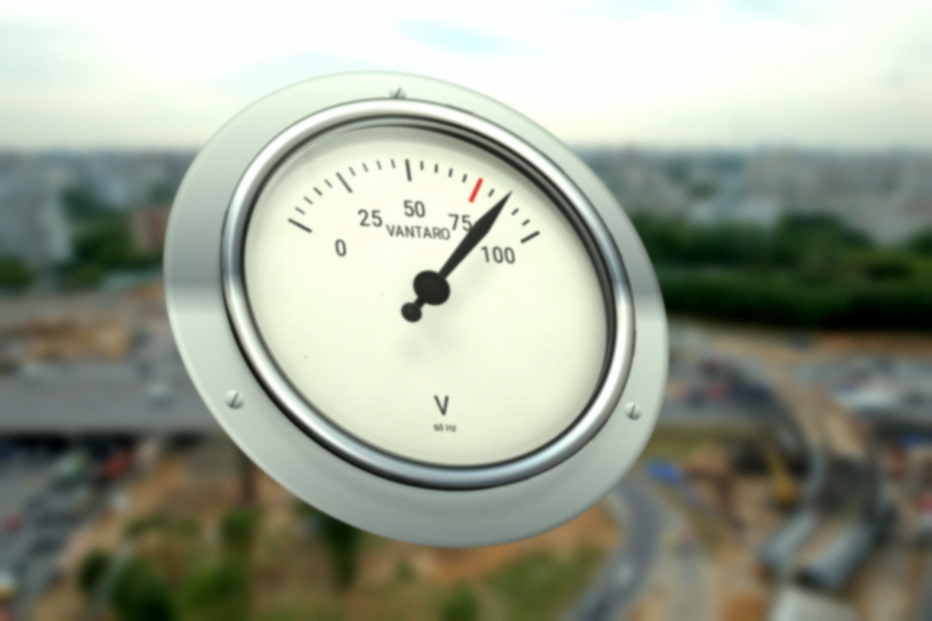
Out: {"value": 85, "unit": "V"}
